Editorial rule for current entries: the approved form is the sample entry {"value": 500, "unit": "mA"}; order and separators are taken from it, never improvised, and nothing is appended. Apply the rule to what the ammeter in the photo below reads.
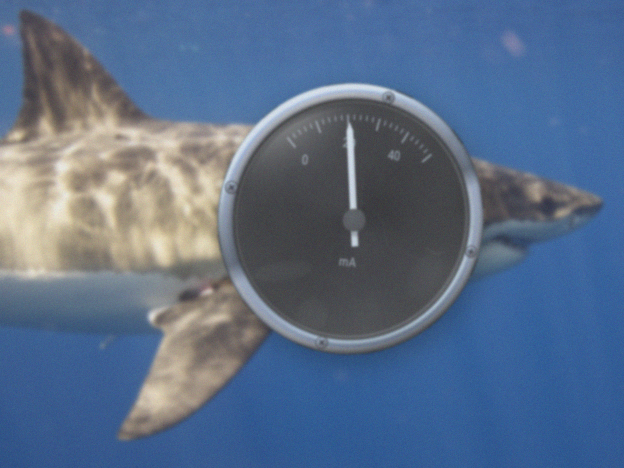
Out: {"value": 20, "unit": "mA"}
